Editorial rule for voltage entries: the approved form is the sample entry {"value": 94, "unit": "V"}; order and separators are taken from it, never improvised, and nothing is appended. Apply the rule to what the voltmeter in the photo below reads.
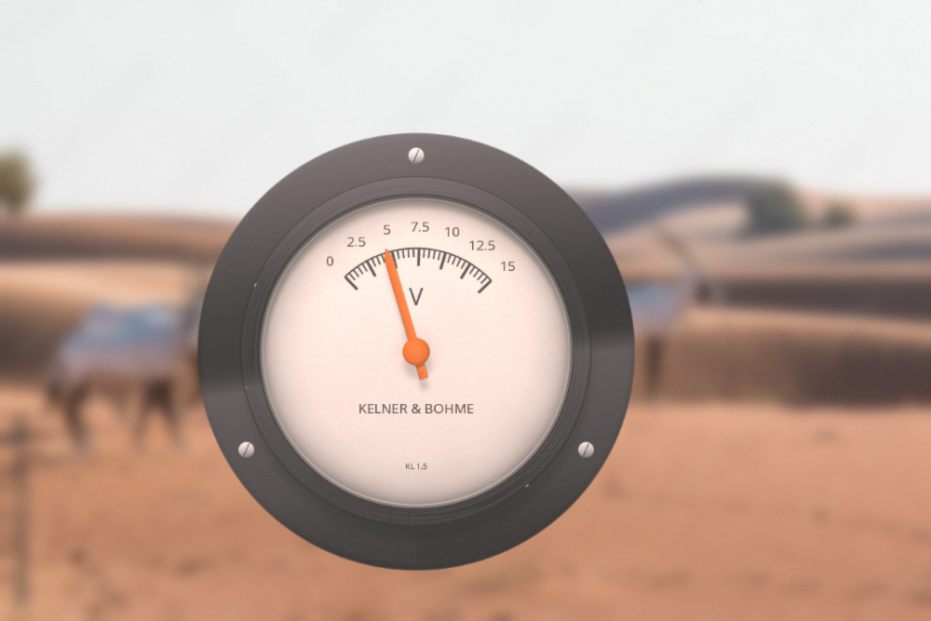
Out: {"value": 4.5, "unit": "V"}
